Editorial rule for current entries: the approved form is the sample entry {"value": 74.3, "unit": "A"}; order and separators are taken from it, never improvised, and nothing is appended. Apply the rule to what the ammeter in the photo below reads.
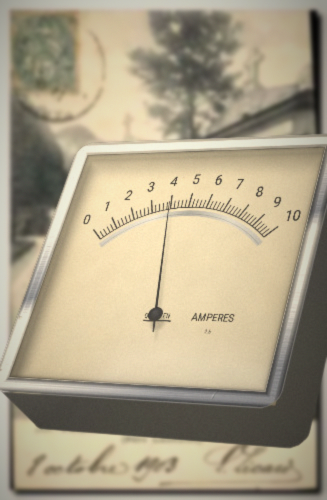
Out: {"value": 4, "unit": "A"}
